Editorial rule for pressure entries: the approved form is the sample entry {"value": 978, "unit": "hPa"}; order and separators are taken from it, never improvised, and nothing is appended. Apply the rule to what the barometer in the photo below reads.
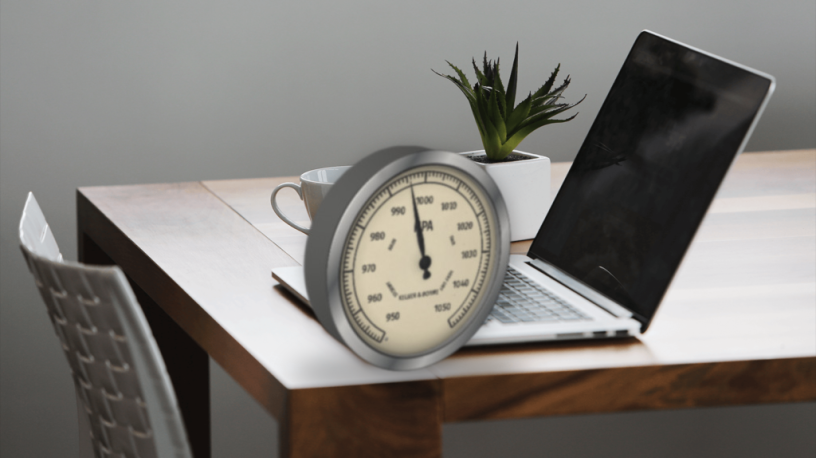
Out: {"value": 995, "unit": "hPa"}
